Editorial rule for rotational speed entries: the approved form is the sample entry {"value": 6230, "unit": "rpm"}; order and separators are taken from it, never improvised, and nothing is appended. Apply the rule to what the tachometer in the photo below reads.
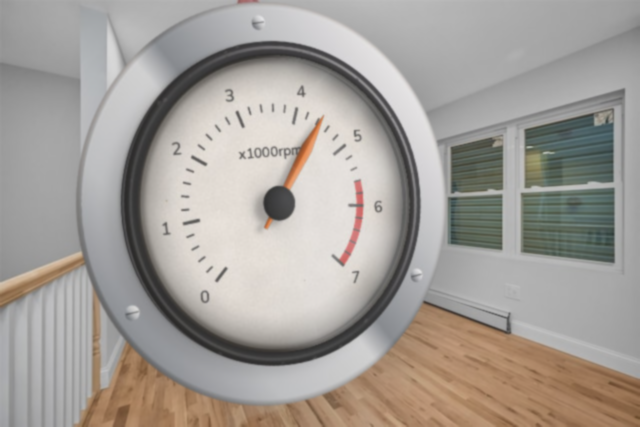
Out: {"value": 4400, "unit": "rpm"}
